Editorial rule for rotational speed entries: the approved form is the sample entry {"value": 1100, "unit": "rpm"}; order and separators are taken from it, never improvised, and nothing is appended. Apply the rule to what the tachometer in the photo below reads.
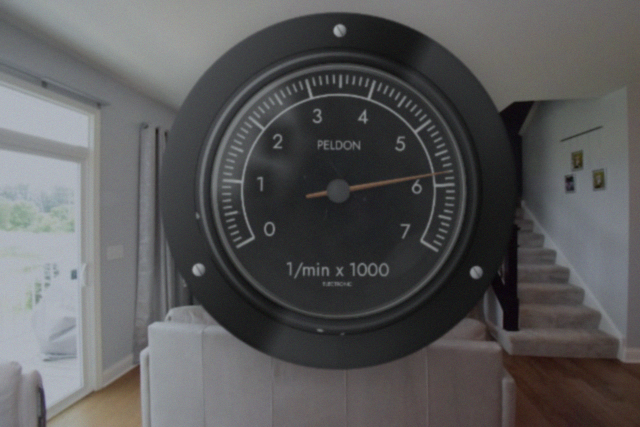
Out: {"value": 5800, "unit": "rpm"}
